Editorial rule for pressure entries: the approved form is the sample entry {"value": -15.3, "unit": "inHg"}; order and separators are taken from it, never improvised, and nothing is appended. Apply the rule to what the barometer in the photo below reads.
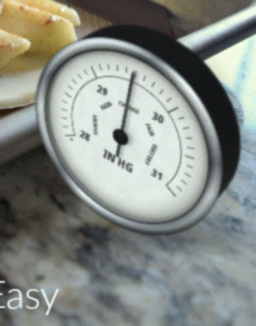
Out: {"value": 29.5, "unit": "inHg"}
